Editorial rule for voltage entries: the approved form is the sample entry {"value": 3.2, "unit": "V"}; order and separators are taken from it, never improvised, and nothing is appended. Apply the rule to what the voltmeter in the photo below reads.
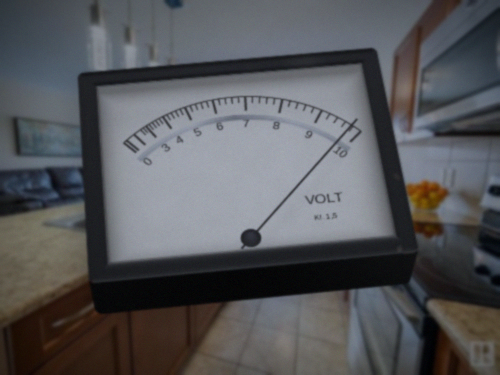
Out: {"value": 9.8, "unit": "V"}
